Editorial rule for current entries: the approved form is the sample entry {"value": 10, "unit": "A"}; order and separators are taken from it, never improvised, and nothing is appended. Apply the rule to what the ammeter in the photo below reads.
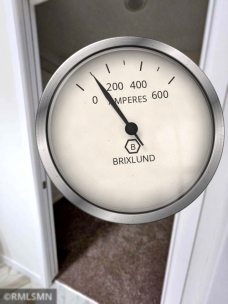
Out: {"value": 100, "unit": "A"}
